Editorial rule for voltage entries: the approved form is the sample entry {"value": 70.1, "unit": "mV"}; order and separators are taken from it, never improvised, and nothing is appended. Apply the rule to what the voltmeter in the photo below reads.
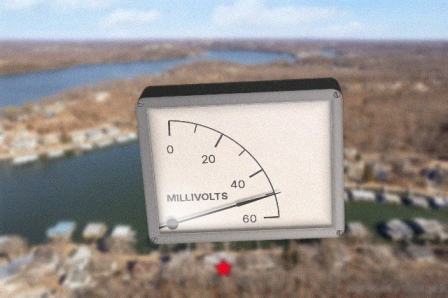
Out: {"value": 50, "unit": "mV"}
